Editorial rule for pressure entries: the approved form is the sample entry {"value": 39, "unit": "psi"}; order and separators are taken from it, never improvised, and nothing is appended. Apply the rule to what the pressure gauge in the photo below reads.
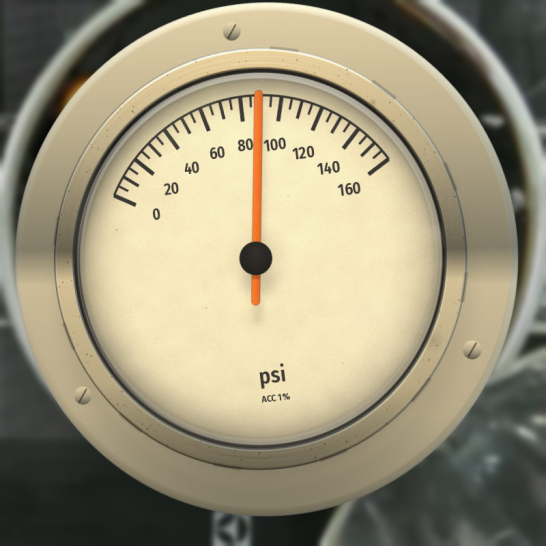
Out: {"value": 90, "unit": "psi"}
